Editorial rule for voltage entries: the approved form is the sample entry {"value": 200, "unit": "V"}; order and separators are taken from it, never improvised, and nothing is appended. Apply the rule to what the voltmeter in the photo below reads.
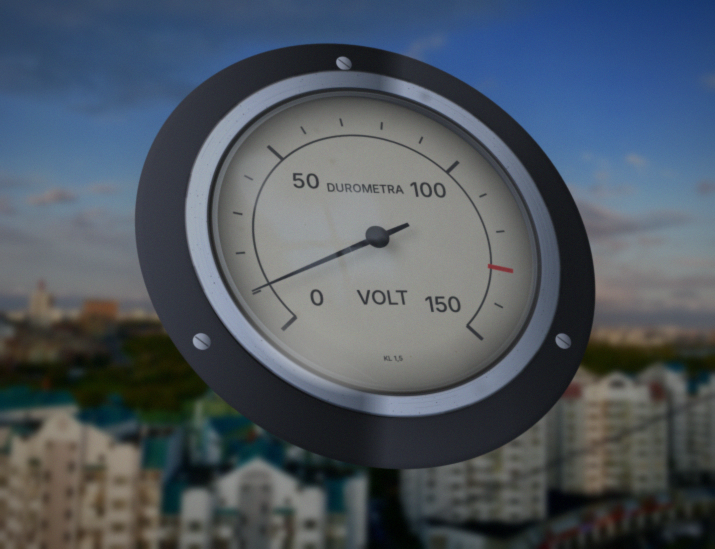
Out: {"value": 10, "unit": "V"}
